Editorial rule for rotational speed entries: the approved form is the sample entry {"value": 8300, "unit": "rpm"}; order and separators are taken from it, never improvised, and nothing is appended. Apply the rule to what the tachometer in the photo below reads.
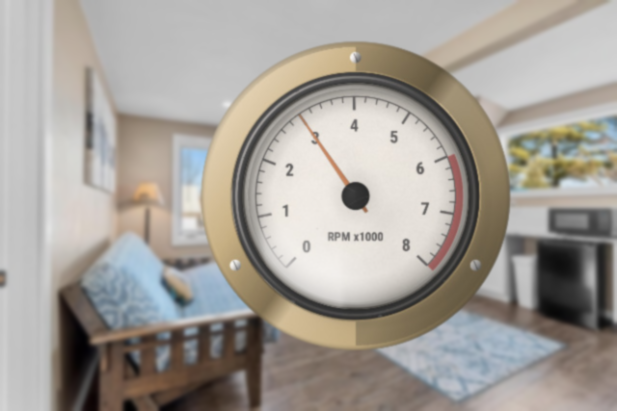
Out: {"value": 3000, "unit": "rpm"}
